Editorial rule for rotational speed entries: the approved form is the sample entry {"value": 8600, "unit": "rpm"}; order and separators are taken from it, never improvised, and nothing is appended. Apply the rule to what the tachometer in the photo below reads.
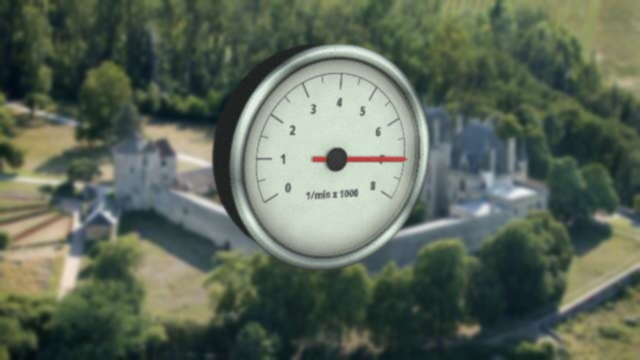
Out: {"value": 7000, "unit": "rpm"}
